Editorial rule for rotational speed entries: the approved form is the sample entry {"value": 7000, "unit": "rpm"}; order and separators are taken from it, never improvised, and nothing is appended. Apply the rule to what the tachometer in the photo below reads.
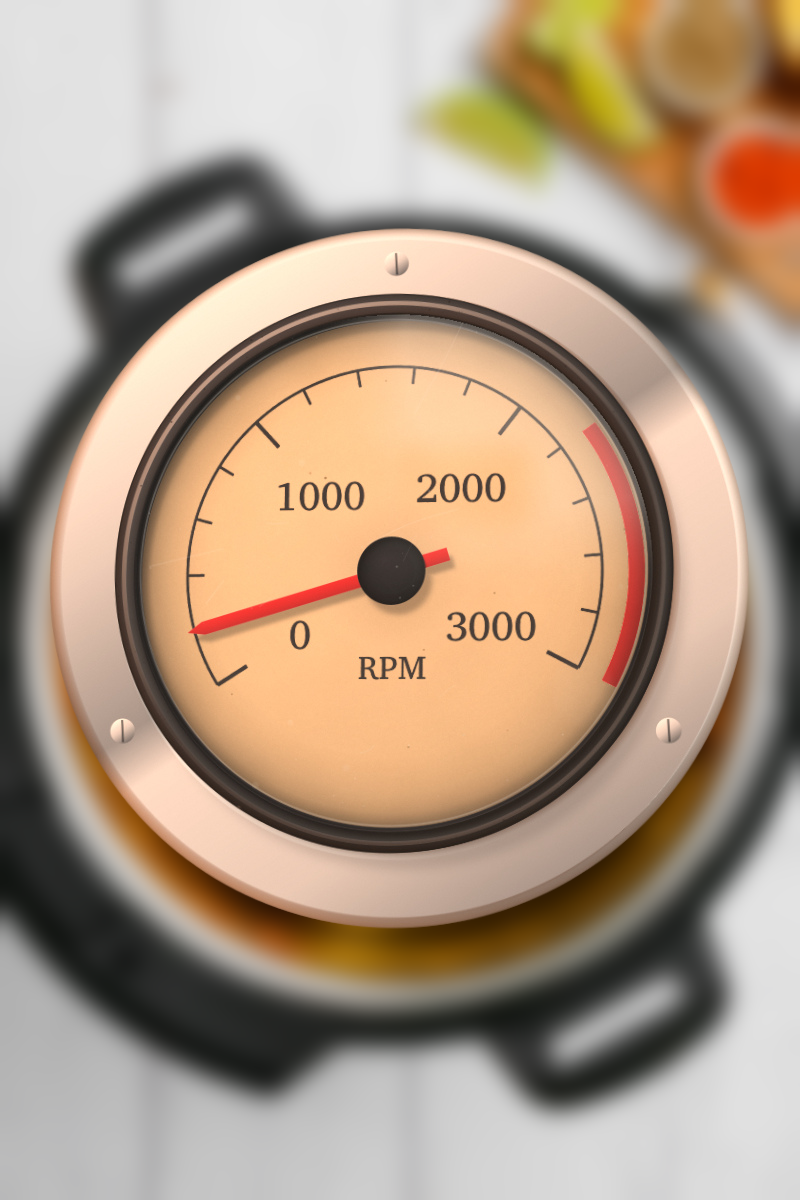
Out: {"value": 200, "unit": "rpm"}
